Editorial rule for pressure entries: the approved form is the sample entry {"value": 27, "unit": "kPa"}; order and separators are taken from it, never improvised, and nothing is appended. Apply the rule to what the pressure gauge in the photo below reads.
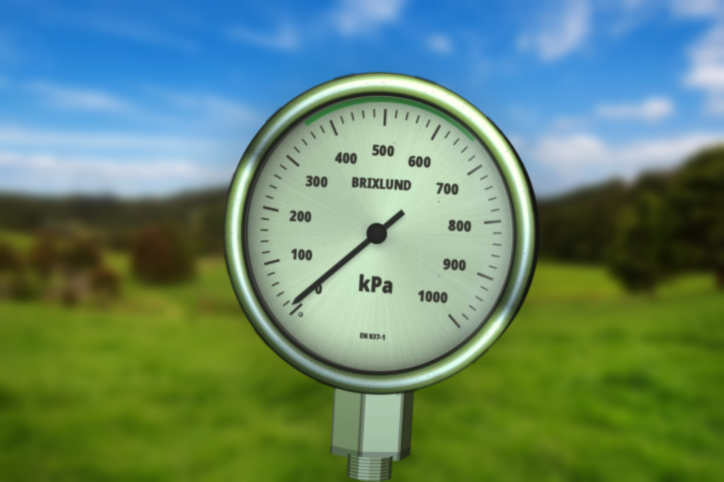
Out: {"value": 10, "unit": "kPa"}
